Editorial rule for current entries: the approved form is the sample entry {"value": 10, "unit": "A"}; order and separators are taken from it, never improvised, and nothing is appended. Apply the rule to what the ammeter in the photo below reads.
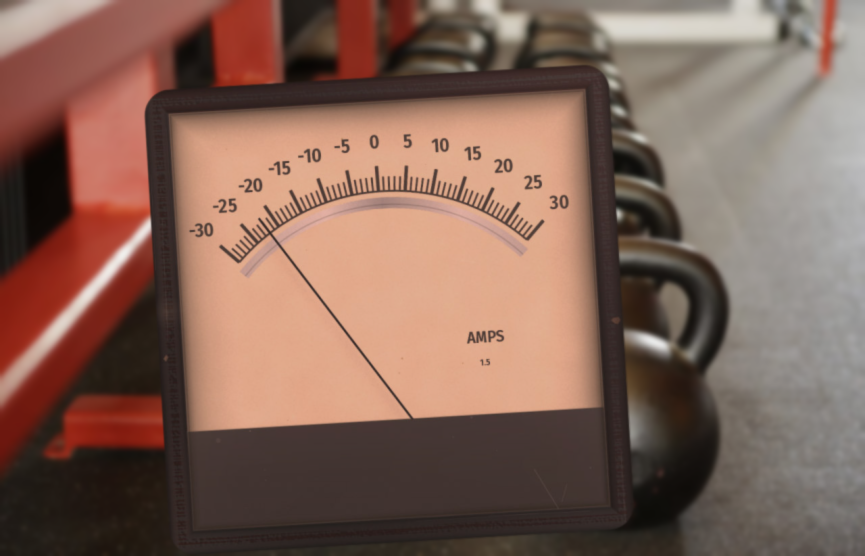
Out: {"value": -22, "unit": "A"}
